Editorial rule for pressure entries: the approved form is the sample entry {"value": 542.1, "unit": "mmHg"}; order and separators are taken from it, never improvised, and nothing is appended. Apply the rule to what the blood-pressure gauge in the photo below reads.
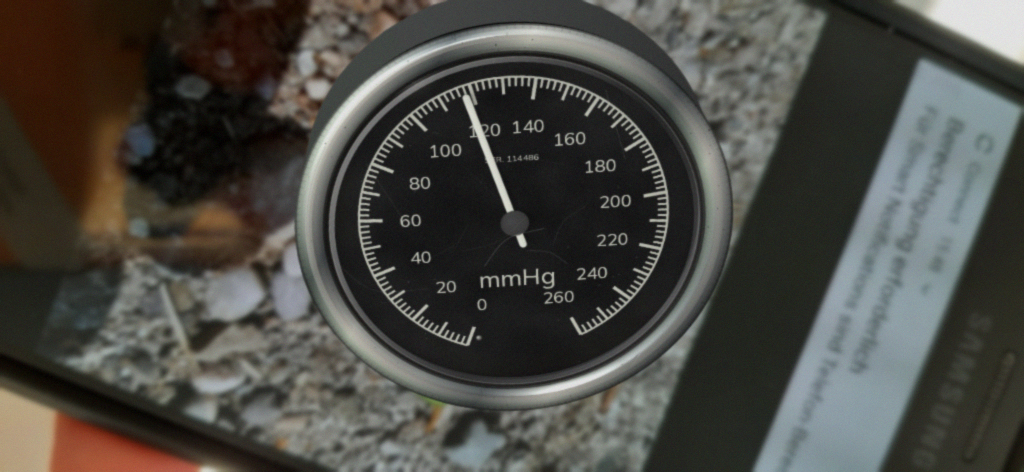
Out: {"value": 118, "unit": "mmHg"}
